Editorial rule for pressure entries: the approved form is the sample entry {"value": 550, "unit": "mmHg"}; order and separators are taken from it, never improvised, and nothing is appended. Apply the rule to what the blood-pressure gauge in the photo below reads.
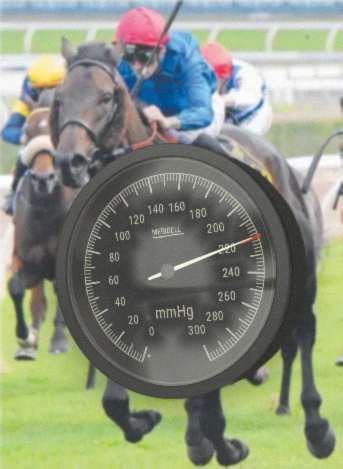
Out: {"value": 220, "unit": "mmHg"}
